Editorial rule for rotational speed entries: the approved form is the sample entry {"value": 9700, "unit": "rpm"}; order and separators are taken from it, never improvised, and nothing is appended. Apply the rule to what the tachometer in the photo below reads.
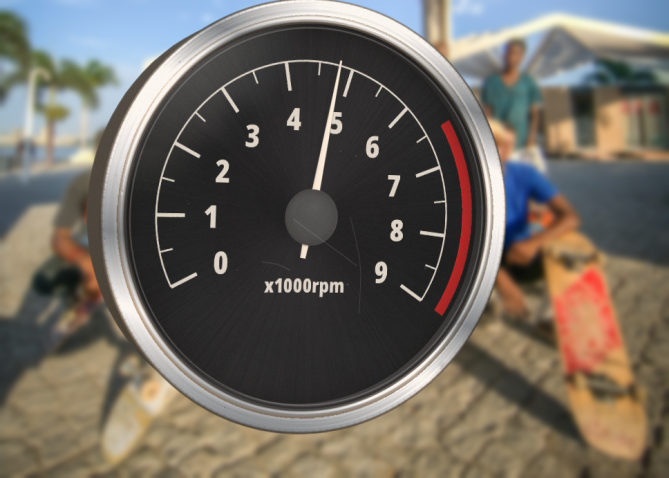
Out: {"value": 4750, "unit": "rpm"}
